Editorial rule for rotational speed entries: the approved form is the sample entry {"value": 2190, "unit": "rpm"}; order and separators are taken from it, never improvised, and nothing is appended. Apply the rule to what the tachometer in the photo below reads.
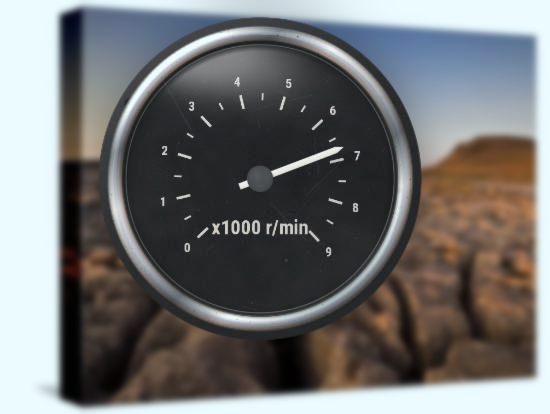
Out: {"value": 6750, "unit": "rpm"}
